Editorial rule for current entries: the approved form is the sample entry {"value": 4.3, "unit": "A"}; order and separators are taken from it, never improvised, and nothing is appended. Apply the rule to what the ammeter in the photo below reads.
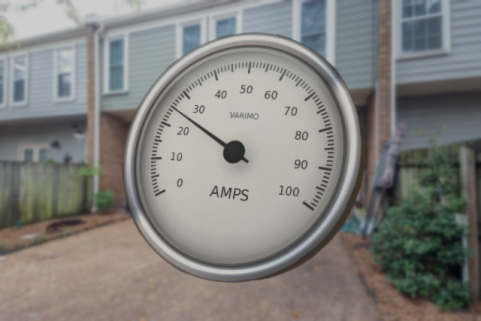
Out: {"value": 25, "unit": "A"}
